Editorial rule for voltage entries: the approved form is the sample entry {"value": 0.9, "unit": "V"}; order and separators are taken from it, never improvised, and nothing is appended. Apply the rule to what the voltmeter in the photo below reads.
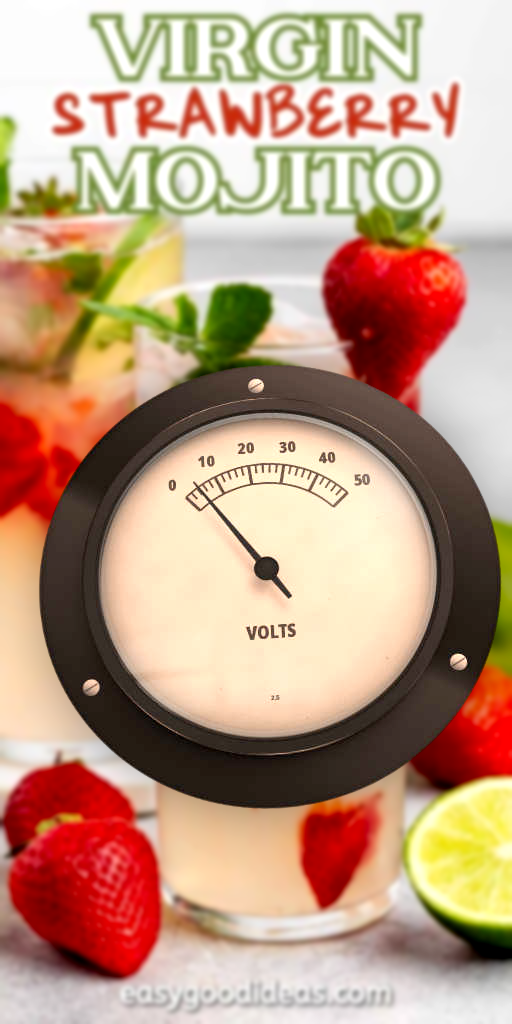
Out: {"value": 4, "unit": "V"}
